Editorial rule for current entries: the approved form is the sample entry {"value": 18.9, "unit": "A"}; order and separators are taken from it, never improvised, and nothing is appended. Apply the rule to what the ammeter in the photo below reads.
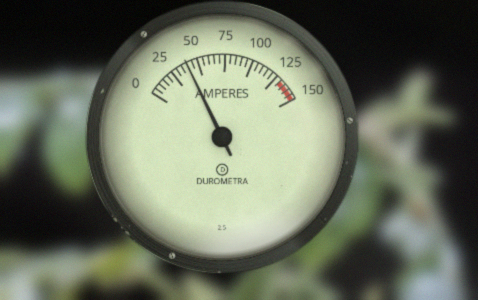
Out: {"value": 40, "unit": "A"}
